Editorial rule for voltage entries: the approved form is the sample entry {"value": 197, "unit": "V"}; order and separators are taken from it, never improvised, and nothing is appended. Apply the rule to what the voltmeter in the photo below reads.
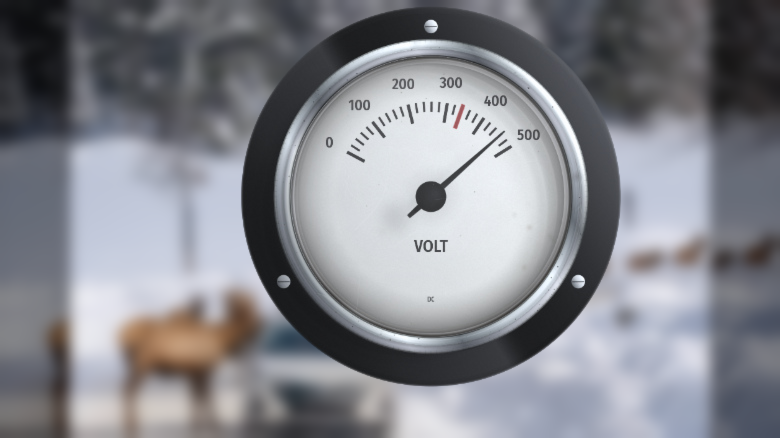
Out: {"value": 460, "unit": "V"}
